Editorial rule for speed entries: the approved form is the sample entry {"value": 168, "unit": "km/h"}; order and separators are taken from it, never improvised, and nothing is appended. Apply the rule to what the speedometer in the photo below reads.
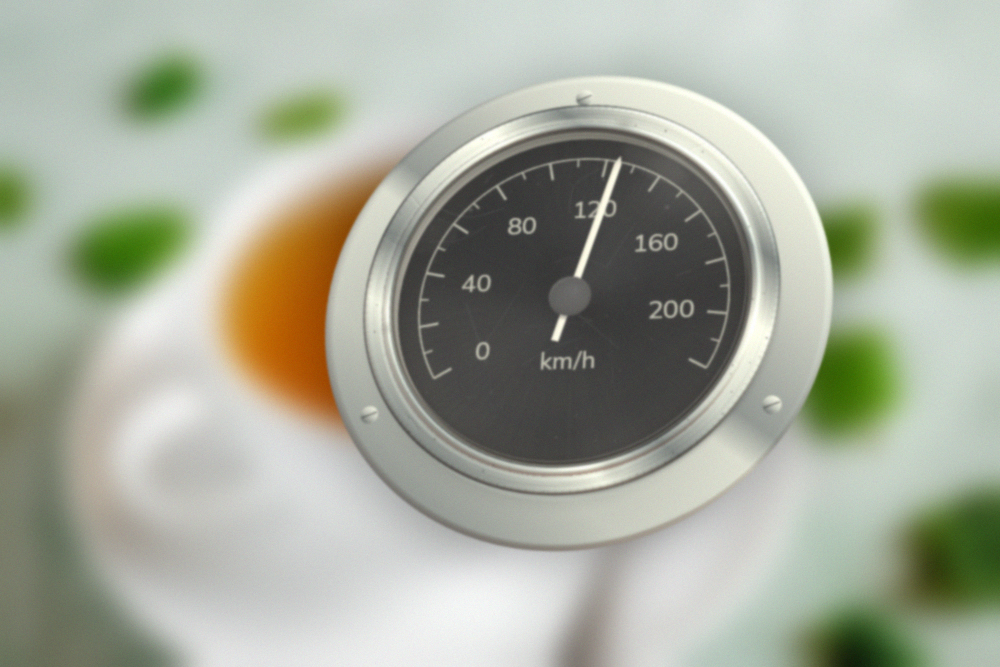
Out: {"value": 125, "unit": "km/h"}
